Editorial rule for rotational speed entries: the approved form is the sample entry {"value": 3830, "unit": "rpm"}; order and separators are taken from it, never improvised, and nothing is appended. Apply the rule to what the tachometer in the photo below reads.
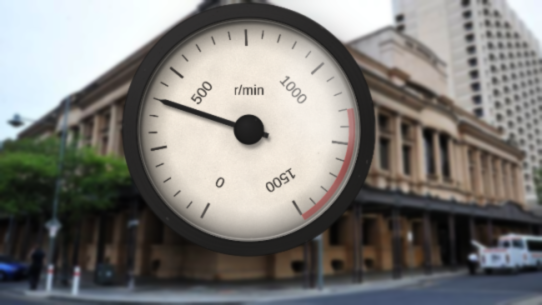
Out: {"value": 400, "unit": "rpm"}
